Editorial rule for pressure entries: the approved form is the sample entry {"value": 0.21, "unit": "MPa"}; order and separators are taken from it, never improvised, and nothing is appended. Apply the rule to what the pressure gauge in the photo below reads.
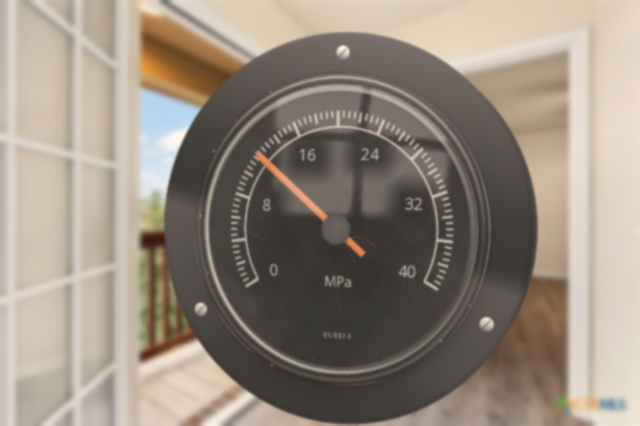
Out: {"value": 12, "unit": "MPa"}
